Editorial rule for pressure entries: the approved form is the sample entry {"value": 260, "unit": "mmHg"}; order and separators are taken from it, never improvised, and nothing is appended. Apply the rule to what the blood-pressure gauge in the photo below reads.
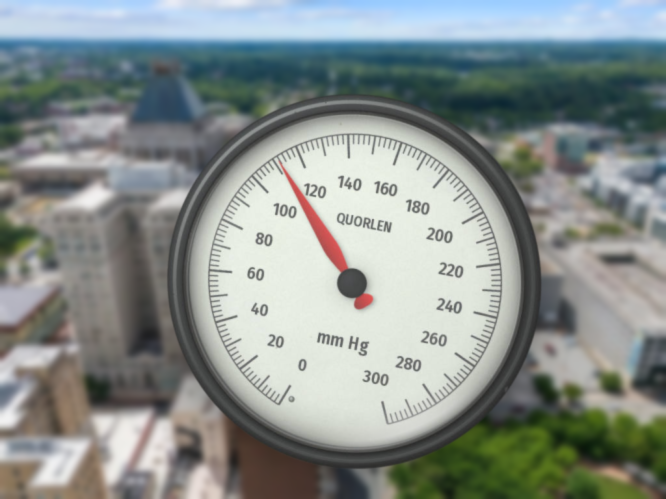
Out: {"value": 112, "unit": "mmHg"}
